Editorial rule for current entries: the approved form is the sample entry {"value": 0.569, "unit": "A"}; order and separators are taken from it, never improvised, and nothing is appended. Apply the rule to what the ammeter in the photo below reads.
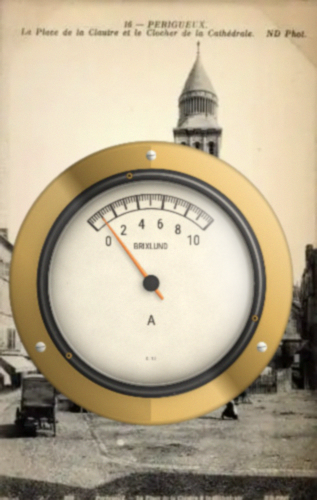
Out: {"value": 1, "unit": "A"}
